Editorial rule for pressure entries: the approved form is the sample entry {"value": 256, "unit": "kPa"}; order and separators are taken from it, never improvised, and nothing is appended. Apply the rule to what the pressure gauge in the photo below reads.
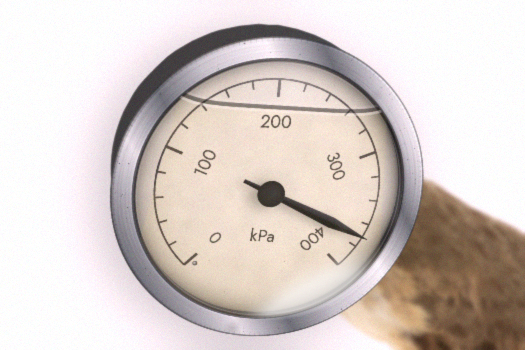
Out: {"value": 370, "unit": "kPa"}
